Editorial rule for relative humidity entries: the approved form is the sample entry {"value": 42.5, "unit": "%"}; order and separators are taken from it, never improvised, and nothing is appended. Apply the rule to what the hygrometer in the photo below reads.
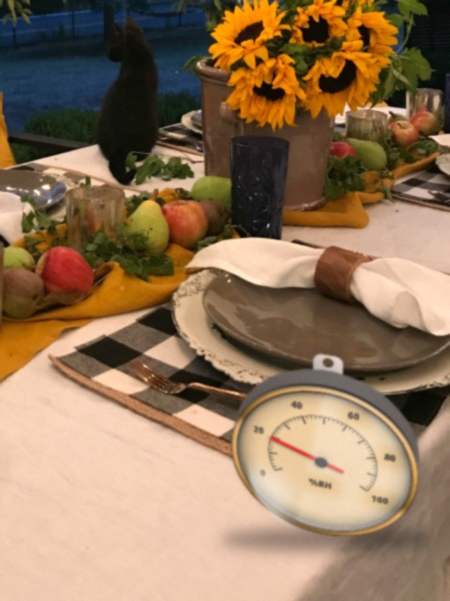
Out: {"value": 20, "unit": "%"}
